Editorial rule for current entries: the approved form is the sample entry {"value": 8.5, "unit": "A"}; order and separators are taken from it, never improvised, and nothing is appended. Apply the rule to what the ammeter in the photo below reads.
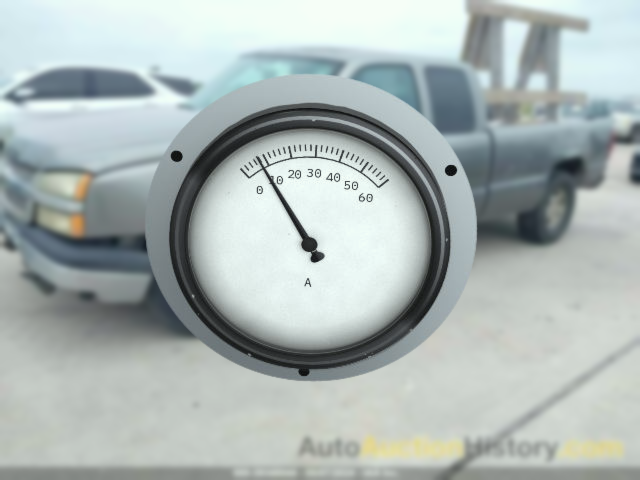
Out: {"value": 8, "unit": "A"}
